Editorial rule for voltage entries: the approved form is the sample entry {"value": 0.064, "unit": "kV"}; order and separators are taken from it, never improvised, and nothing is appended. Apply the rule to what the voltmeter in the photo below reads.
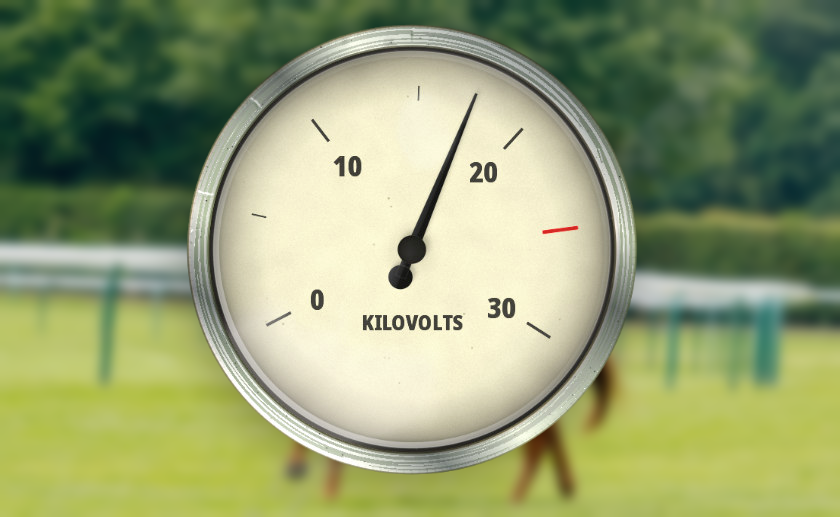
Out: {"value": 17.5, "unit": "kV"}
